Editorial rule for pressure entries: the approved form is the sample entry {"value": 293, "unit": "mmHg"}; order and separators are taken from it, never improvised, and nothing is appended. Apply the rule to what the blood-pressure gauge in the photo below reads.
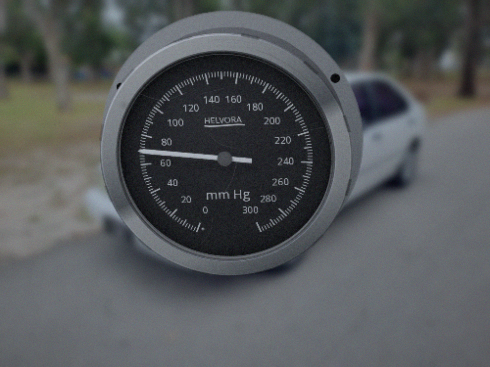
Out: {"value": 70, "unit": "mmHg"}
